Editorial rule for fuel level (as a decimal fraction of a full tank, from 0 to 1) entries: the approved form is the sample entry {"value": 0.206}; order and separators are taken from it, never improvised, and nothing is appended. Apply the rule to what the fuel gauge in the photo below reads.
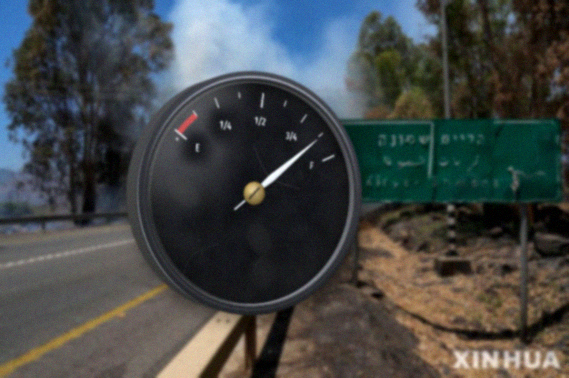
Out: {"value": 0.875}
